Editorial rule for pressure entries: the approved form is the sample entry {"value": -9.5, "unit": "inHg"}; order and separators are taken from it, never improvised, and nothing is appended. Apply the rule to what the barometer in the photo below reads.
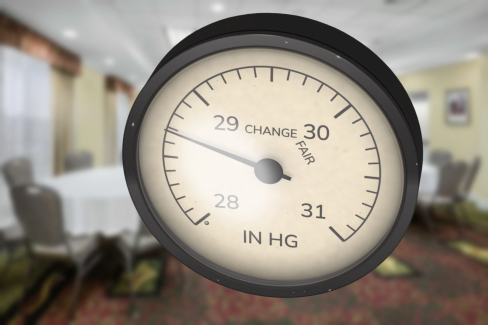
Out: {"value": 28.7, "unit": "inHg"}
